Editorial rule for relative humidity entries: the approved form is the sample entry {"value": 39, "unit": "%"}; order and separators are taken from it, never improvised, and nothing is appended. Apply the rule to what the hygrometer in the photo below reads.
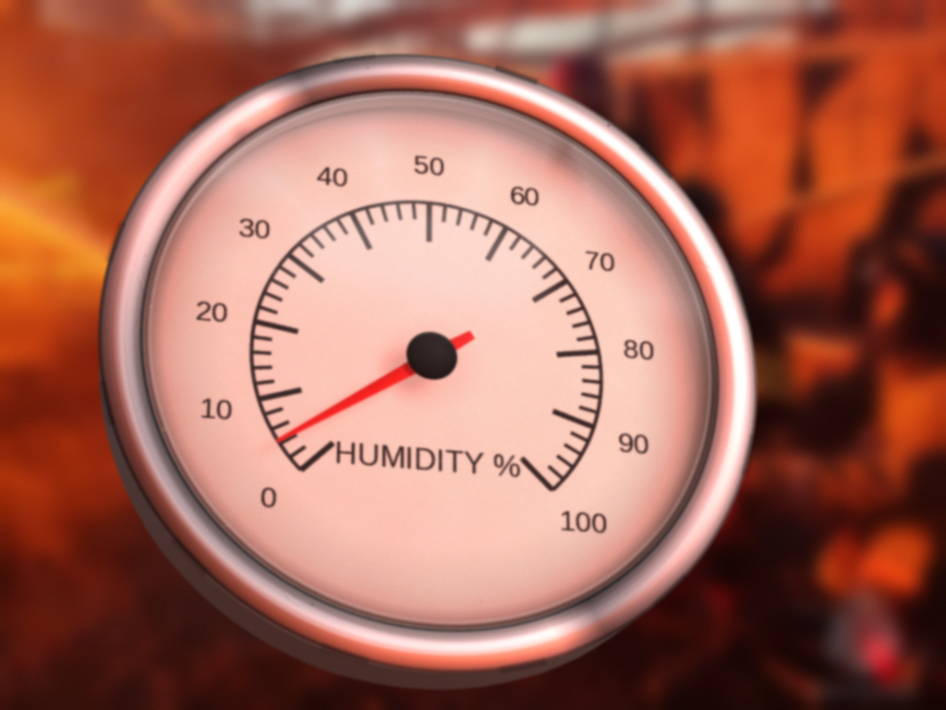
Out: {"value": 4, "unit": "%"}
